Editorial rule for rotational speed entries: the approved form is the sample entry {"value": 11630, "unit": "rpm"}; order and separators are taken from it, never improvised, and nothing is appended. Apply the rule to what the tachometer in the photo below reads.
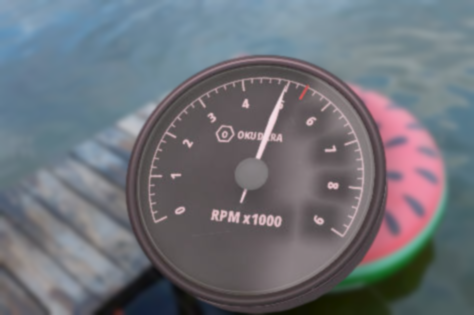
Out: {"value": 5000, "unit": "rpm"}
